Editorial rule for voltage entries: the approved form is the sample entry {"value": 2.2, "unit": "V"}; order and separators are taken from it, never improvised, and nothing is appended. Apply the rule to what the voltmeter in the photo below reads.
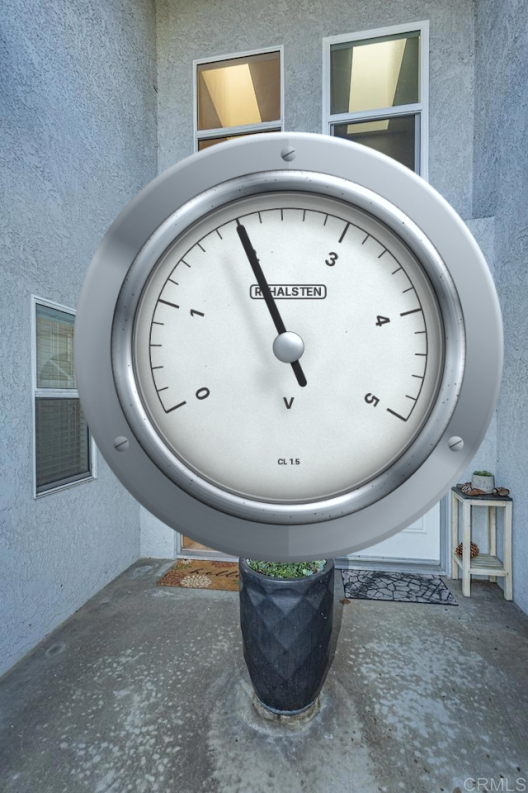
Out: {"value": 2, "unit": "V"}
